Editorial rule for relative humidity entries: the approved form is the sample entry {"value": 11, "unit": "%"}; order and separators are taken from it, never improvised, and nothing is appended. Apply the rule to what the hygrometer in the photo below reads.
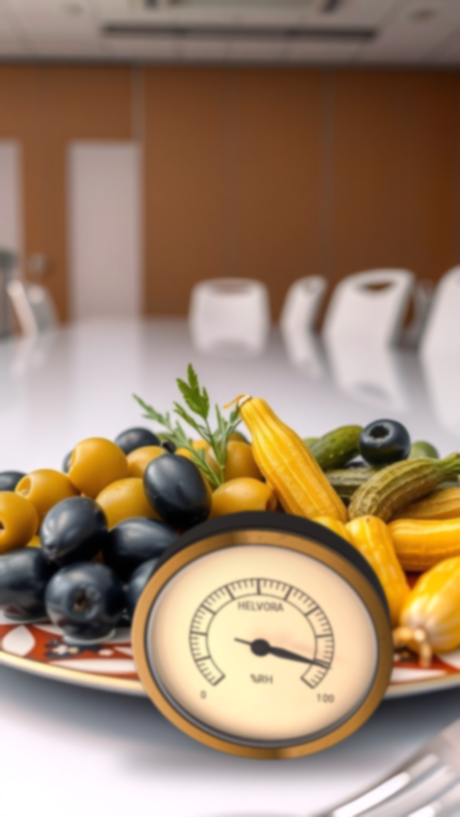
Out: {"value": 90, "unit": "%"}
